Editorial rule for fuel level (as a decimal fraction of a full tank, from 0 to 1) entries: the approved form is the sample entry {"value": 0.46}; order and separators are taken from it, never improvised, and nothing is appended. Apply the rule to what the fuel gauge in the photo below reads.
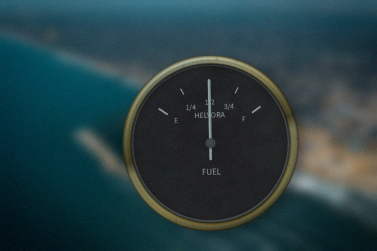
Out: {"value": 0.5}
